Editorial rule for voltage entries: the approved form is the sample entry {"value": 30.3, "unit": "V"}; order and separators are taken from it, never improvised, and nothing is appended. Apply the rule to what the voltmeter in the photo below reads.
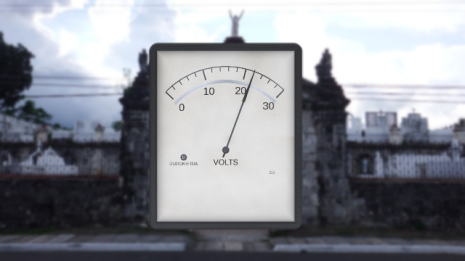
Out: {"value": 22, "unit": "V"}
